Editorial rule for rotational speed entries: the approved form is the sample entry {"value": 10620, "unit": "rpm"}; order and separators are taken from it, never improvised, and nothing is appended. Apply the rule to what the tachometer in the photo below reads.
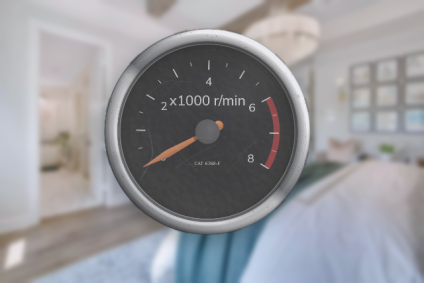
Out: {"value": 0, "unit": "rpm"}
